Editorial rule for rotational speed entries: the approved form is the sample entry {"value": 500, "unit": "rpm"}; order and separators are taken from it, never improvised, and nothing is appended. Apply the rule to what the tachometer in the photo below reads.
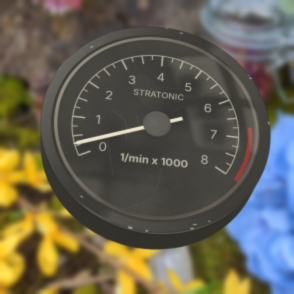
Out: {"value": 250, "unit": "rpm"}
